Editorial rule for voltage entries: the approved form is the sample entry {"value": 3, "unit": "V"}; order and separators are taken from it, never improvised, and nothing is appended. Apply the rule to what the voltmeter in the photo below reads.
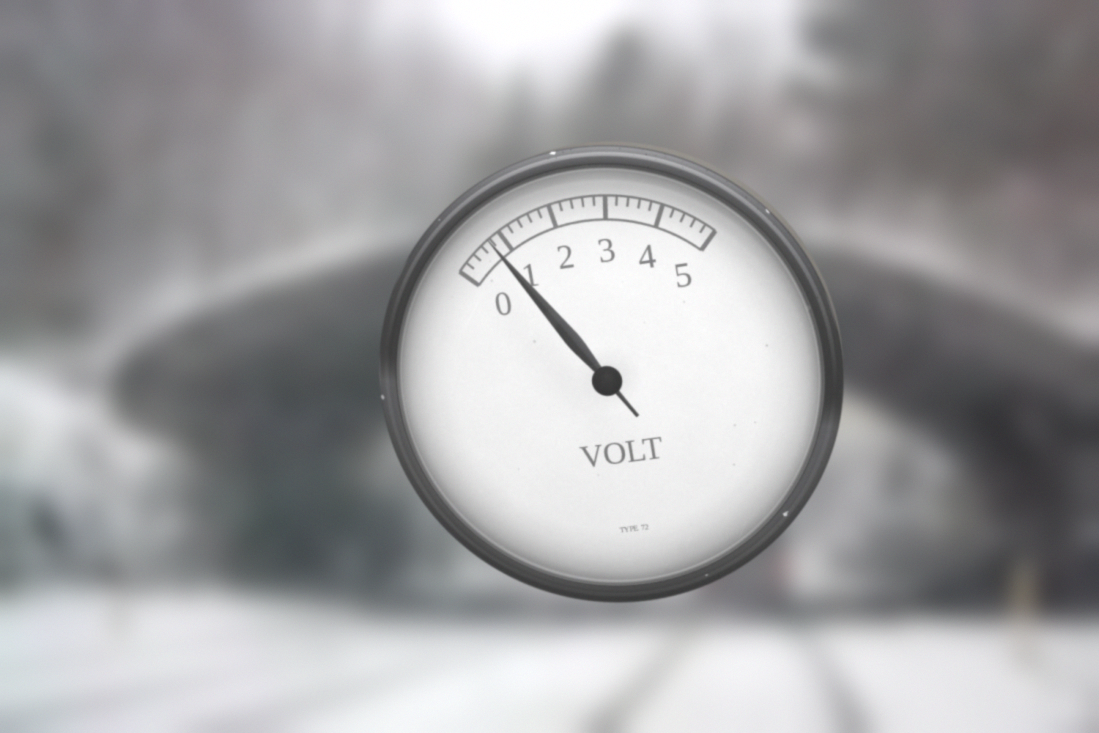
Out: {"value": 0.8, "unit": "V"}
